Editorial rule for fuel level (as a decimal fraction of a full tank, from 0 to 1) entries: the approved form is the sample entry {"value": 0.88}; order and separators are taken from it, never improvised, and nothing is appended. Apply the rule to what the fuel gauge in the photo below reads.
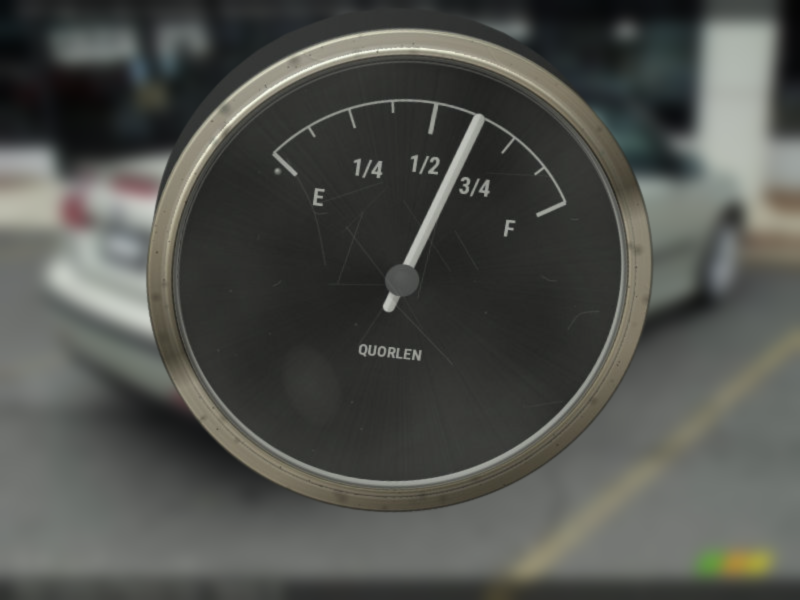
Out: {"value": 0.625}
